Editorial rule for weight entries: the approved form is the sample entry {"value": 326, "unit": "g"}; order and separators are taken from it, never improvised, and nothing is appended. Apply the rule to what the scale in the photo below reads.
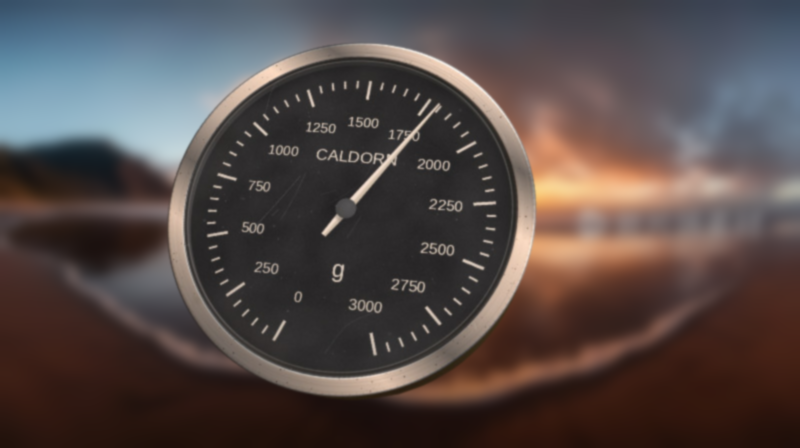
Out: {"value": 1800, "unit": "g"}
